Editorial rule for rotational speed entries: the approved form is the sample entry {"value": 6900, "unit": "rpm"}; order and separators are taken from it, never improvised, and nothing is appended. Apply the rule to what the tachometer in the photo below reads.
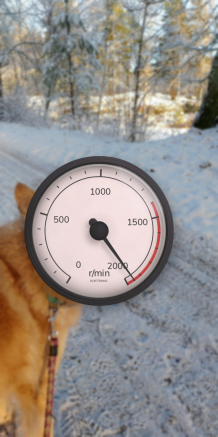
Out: {"value": 1950, "unit": "rpm"}
